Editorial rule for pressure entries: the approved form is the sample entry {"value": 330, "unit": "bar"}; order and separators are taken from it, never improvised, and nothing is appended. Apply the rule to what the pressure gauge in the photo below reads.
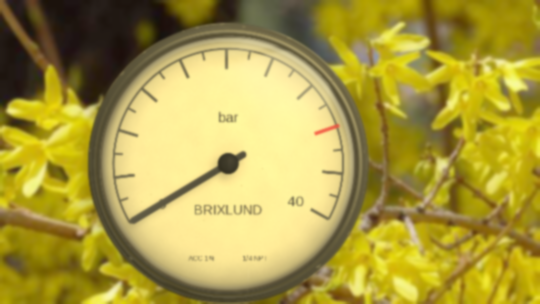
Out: {"value": 0, "unit": "bar"}
